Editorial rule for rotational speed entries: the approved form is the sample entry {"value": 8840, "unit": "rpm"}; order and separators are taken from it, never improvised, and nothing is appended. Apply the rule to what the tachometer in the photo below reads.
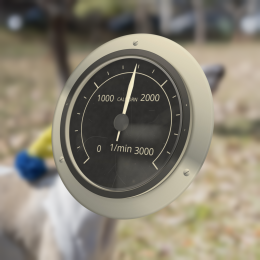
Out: {"value": 1600, "unit": "rpm"}
